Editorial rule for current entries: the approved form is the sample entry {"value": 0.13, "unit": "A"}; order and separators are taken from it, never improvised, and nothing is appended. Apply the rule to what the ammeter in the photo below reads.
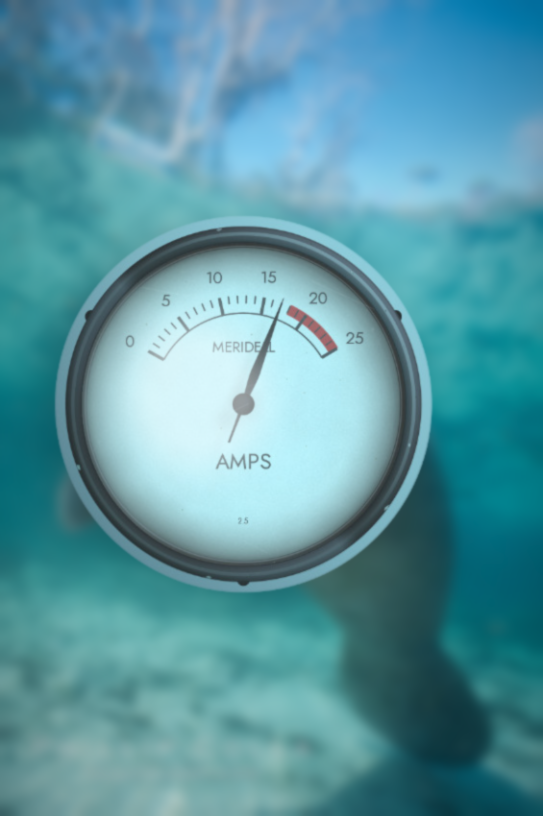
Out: {"value": 17, "unit": "A"}
